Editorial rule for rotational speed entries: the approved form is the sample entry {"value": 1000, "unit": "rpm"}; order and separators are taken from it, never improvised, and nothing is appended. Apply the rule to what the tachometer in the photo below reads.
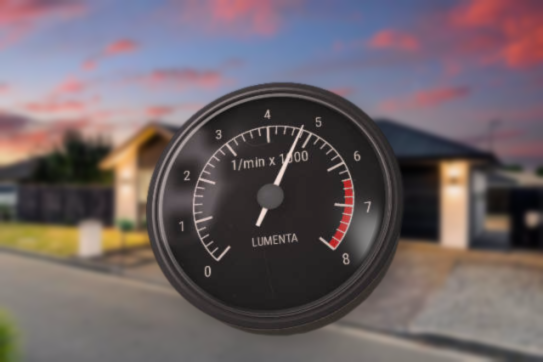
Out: {"value": 4800, "unit": "rpm"}
